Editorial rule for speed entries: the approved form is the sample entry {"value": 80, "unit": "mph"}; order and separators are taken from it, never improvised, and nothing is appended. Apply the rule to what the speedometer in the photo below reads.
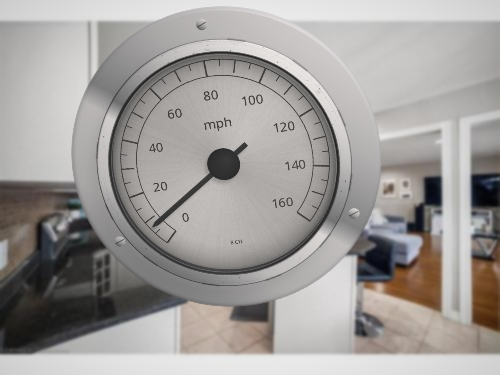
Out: {"value": 7.5, "unit": "mph"}
